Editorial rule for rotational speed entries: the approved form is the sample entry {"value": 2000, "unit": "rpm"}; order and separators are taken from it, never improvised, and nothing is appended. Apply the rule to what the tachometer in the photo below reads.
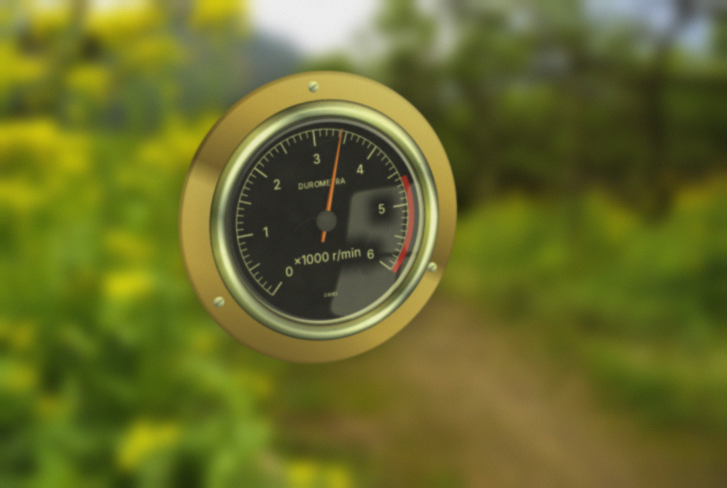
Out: {"value": 3400, "unit": "rpm"}
